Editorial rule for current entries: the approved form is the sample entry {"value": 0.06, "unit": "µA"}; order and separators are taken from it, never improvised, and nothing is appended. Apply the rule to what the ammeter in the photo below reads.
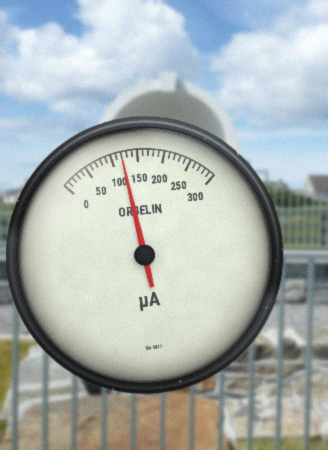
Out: {"value": 120, "unit": "µA"}
